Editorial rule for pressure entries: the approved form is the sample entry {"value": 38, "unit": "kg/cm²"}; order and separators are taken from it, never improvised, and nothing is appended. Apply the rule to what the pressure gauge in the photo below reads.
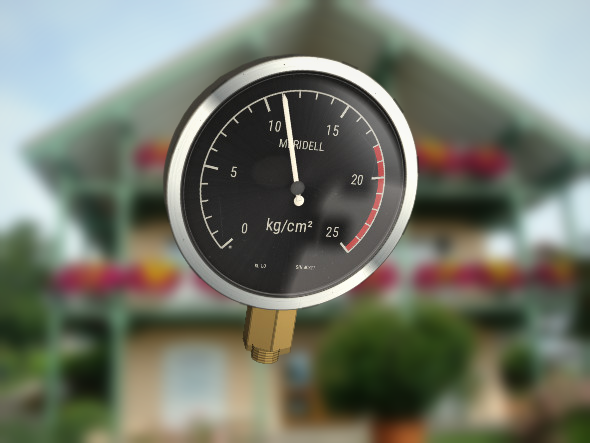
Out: {"value": 11, "unit": "kg/cm²"}
